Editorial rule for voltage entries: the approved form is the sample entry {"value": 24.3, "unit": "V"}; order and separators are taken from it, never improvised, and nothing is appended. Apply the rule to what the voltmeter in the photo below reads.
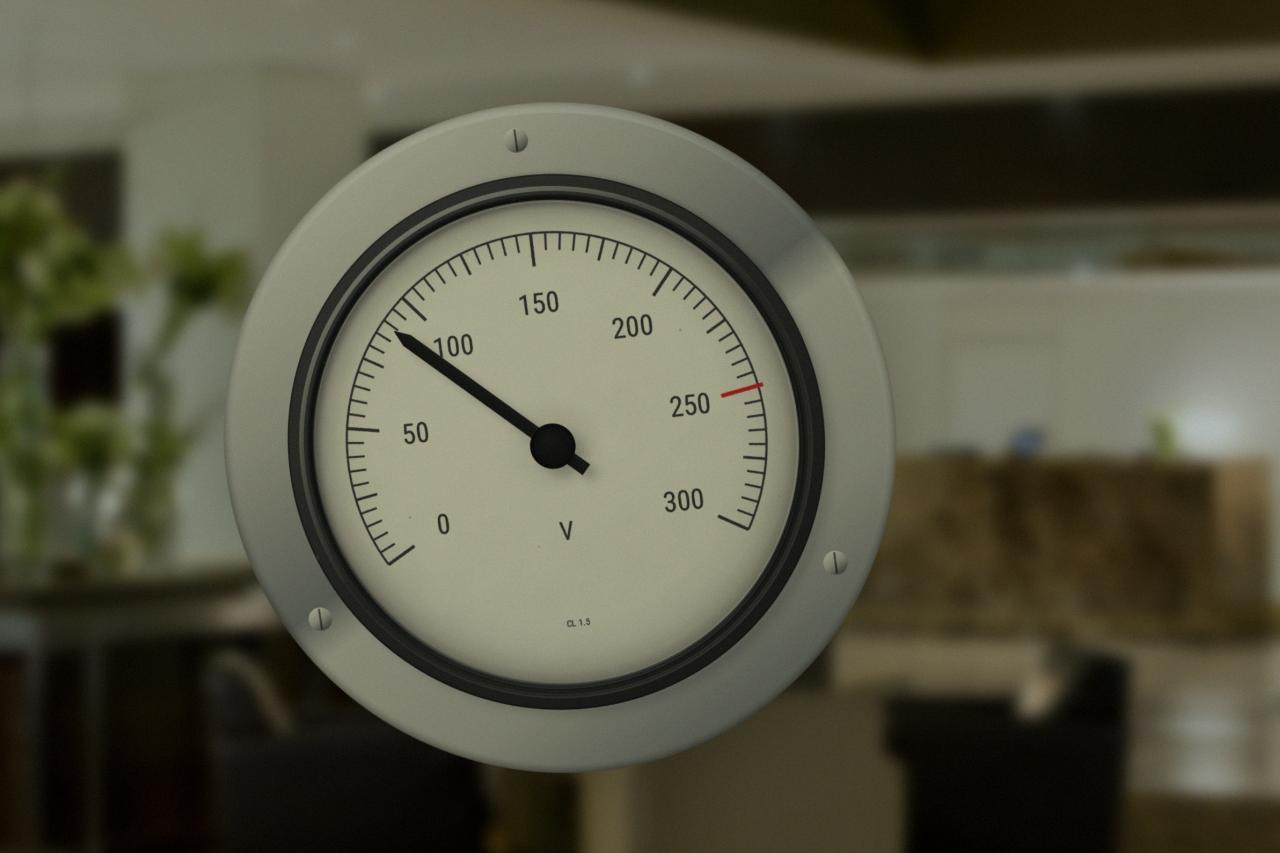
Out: {"value": 90, "unit": "V"}
